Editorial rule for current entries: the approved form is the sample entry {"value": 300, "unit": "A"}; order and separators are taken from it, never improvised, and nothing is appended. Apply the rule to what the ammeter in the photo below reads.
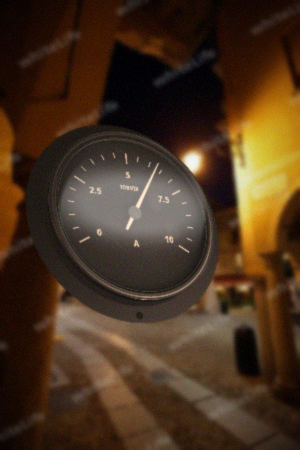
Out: {"value": 6.25, "unit": "A"}
